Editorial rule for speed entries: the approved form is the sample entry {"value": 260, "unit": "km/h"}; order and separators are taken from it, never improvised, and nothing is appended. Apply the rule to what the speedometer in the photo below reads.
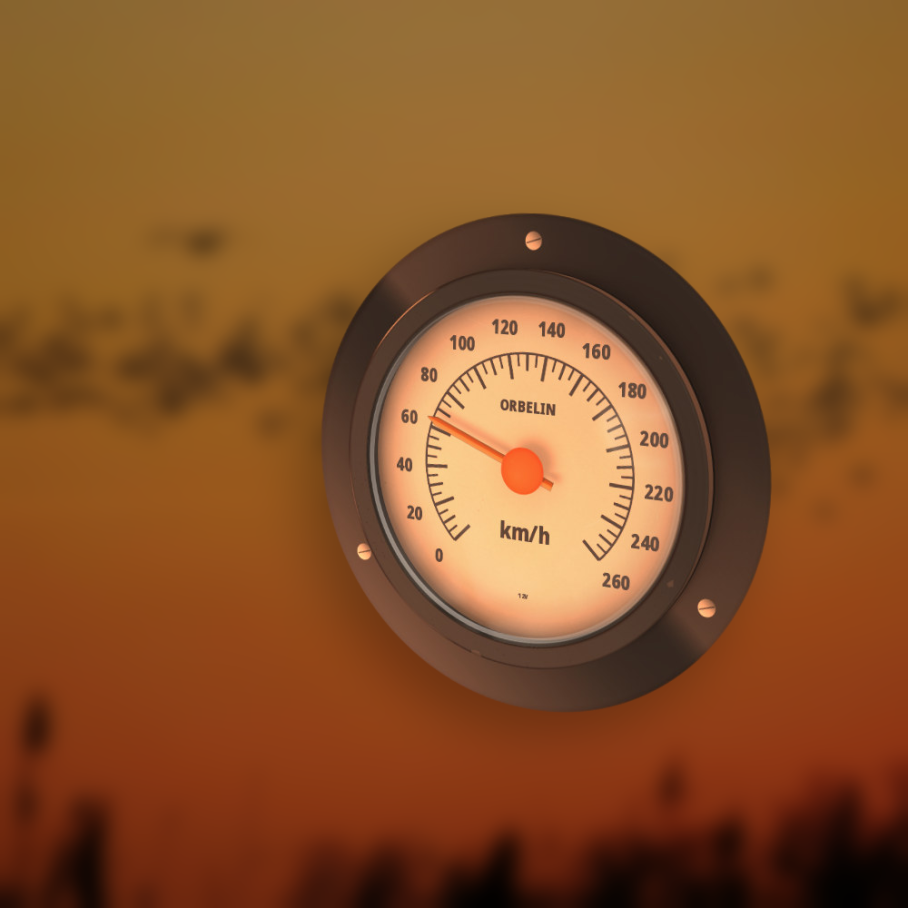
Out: {"value": 65, "unit": "km/h"}
